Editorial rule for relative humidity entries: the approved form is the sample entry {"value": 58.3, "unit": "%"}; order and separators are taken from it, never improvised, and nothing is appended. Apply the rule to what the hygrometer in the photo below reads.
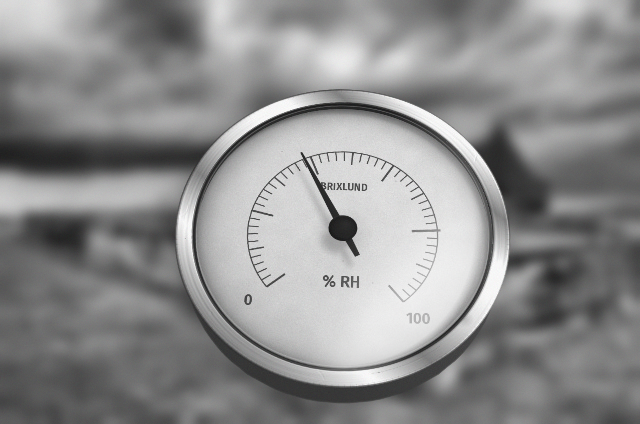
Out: {"value": 38, "unit": "%"}
